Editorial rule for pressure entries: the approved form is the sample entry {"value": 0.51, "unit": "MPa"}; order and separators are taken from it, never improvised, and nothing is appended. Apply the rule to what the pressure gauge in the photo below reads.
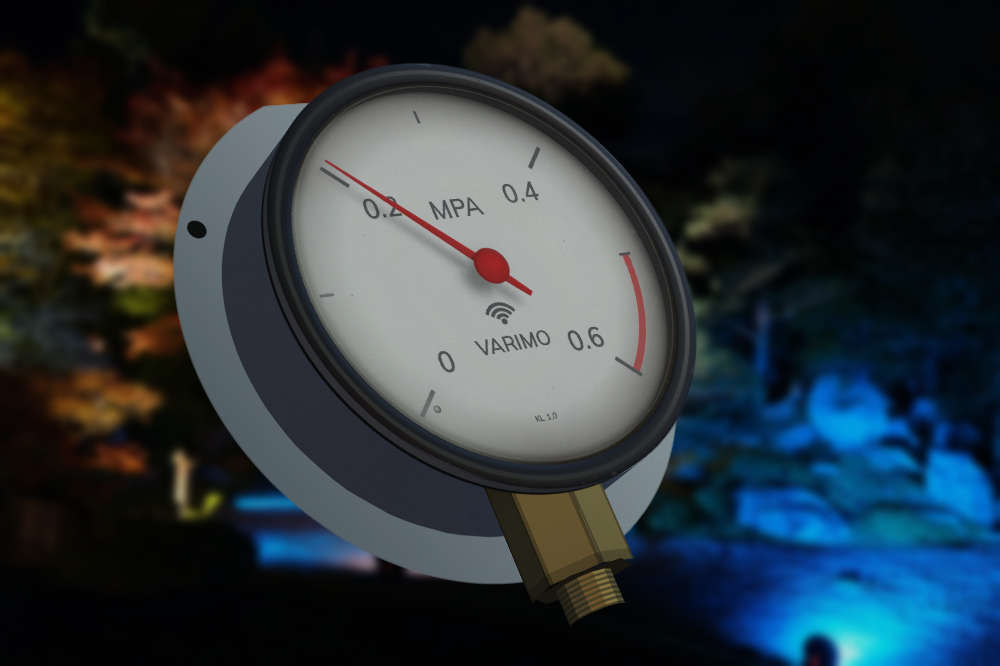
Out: {"value": 0.2, "unit": "MPa"}
